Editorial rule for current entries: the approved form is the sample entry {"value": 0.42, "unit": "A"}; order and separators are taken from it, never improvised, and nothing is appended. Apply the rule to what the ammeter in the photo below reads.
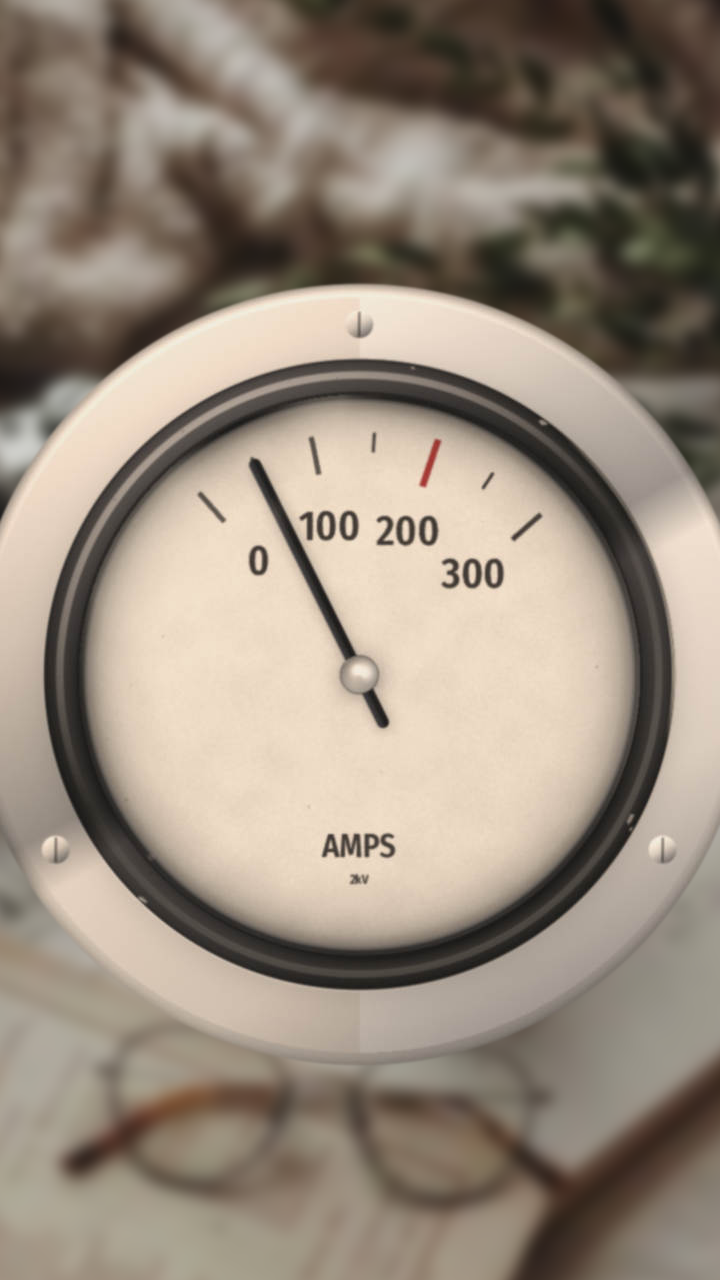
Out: {"value": 50, "unit": "A"}
